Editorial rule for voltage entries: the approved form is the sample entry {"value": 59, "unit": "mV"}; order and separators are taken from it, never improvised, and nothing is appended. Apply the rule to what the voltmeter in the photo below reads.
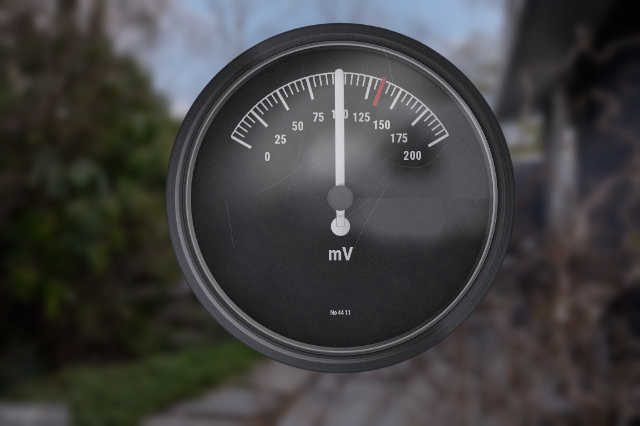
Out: {"value": 100, "unit": "mV"}
